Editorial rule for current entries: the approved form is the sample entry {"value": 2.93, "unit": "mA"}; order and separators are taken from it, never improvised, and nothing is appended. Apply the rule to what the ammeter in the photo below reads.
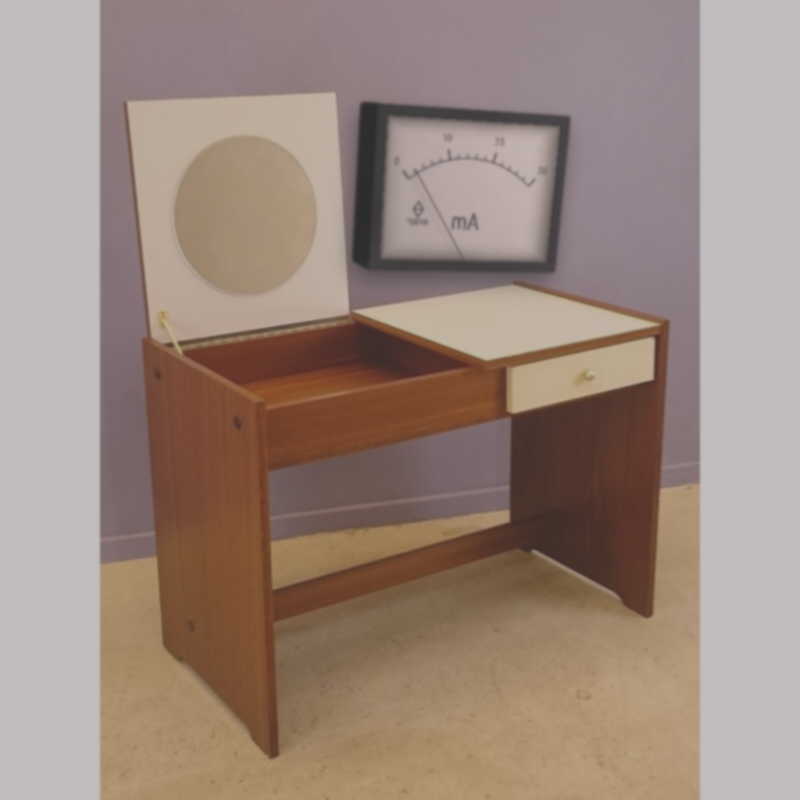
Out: {"value": 2, "unit": "mA"}
